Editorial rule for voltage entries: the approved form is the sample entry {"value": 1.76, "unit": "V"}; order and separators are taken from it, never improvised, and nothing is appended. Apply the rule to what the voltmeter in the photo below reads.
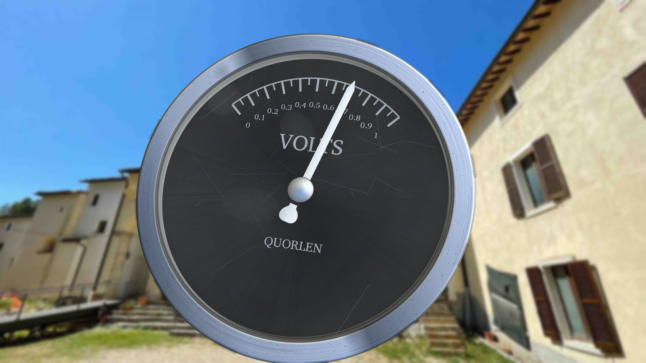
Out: {"value": 0.7, "unit": "V"}
